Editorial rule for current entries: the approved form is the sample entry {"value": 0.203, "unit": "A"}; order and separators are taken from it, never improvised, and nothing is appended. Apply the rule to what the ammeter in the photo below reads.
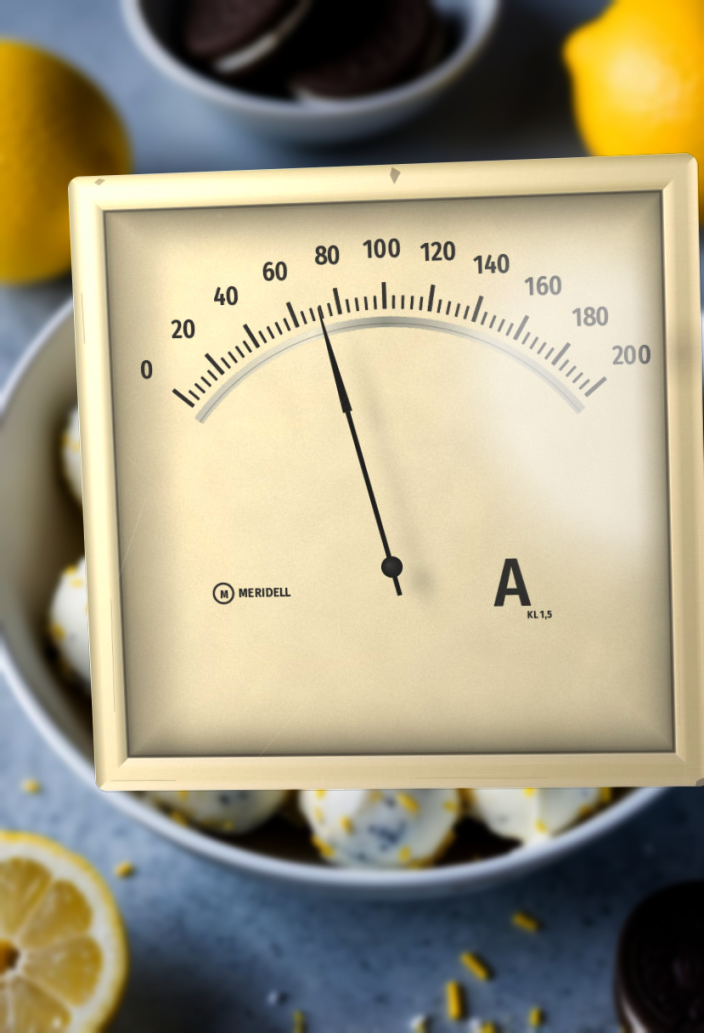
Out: {"value": 72, "unit": "A"}
